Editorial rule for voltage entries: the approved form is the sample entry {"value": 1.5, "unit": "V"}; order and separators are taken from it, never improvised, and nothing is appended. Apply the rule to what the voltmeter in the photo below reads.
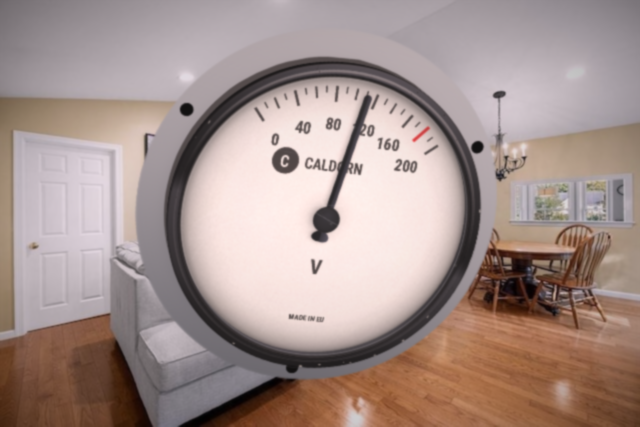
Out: {"value": 110, "unit": "V"}
